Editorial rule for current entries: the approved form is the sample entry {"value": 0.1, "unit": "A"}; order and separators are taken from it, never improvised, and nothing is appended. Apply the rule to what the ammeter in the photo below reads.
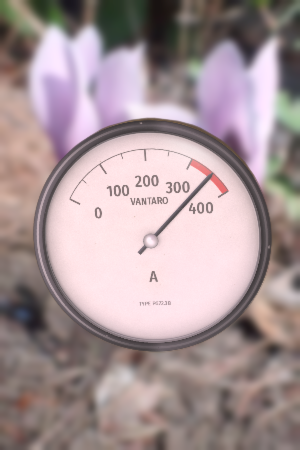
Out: {"value": 350, "unit": "A"}
